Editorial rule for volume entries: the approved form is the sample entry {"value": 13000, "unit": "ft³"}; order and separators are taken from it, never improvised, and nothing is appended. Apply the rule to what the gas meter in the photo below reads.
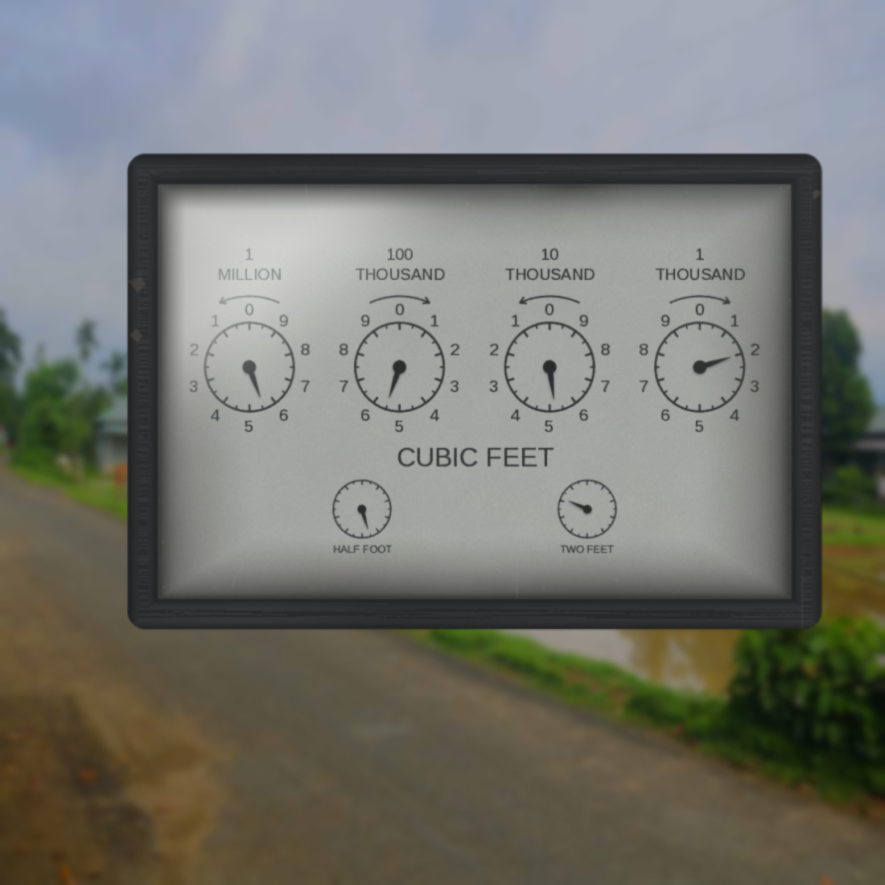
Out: {"value": 555200, "unit": "ft³"}
